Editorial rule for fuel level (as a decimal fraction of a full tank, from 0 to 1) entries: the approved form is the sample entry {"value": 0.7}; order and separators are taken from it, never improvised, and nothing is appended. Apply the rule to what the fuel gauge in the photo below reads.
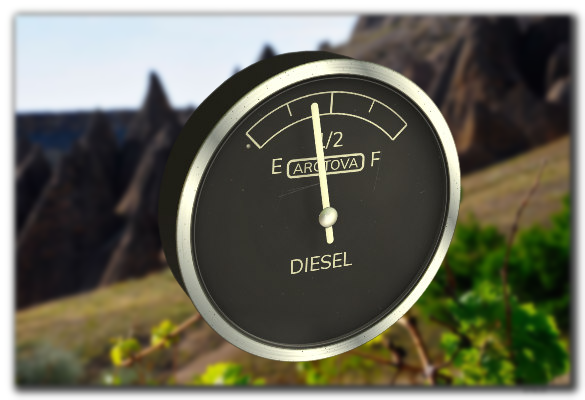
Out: {"value": 0.375}
